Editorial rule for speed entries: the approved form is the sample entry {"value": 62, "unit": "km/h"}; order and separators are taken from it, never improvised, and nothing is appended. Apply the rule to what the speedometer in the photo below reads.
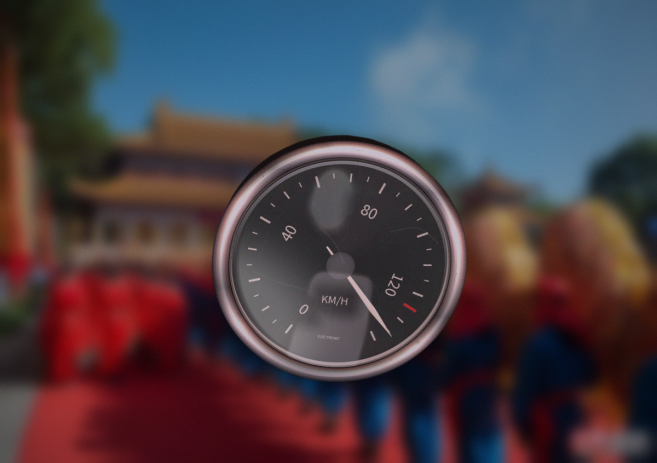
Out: {"value": 135, "unit": "km/h"}
